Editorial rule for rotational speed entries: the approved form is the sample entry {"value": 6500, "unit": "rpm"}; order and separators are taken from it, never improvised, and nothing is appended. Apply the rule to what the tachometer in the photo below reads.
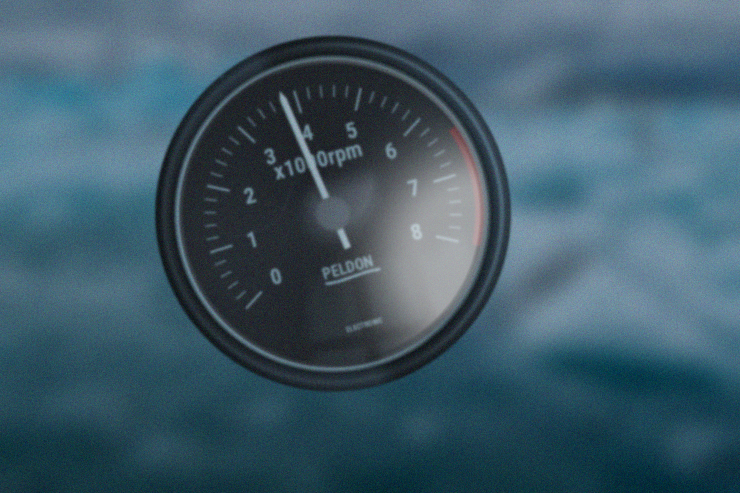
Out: {"value": 3800, "unit": "rpm"}
